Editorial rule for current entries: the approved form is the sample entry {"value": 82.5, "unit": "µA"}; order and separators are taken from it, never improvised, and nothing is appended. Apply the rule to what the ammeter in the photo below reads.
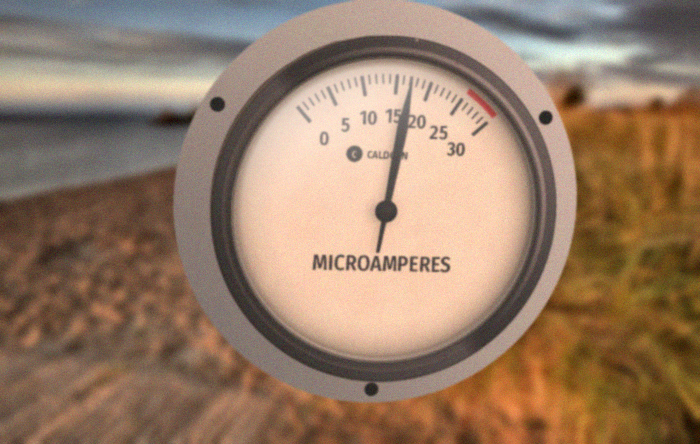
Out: {"value": 17, "unit": "µA"}
